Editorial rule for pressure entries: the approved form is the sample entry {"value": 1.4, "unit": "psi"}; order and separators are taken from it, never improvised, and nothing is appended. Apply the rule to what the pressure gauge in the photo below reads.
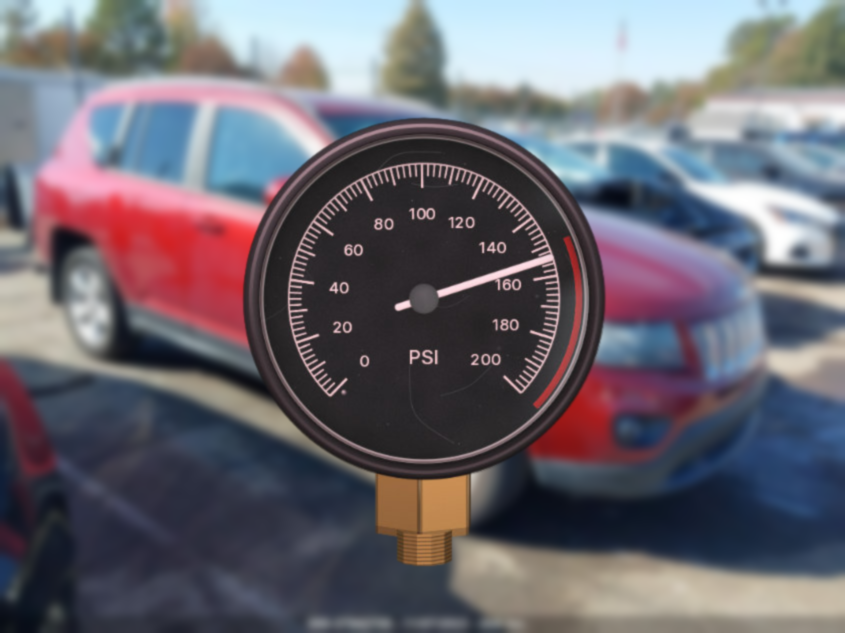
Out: {"value": 154, "unit": "psi"}
